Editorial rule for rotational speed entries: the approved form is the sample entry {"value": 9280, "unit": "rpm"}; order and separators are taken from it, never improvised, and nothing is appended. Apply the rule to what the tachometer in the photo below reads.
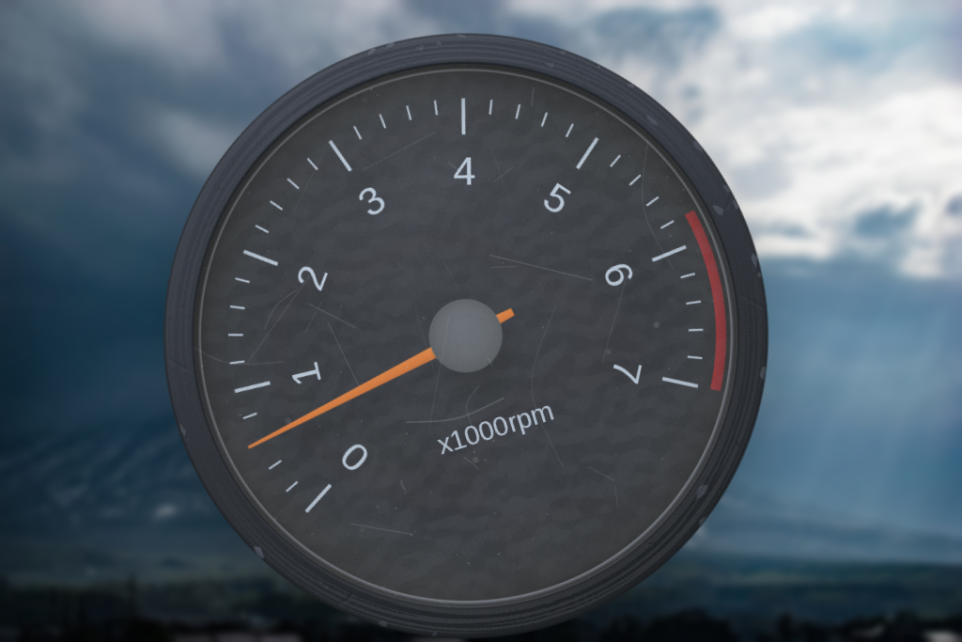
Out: {"value": 600, "unit": "rpm"}
